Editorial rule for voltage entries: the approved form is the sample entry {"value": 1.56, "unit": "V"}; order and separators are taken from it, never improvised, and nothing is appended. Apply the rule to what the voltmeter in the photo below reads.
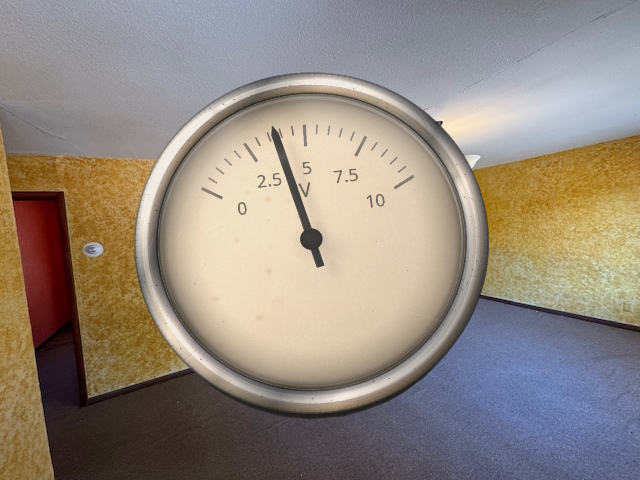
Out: {"value": 3.75, "unit": "V"}
